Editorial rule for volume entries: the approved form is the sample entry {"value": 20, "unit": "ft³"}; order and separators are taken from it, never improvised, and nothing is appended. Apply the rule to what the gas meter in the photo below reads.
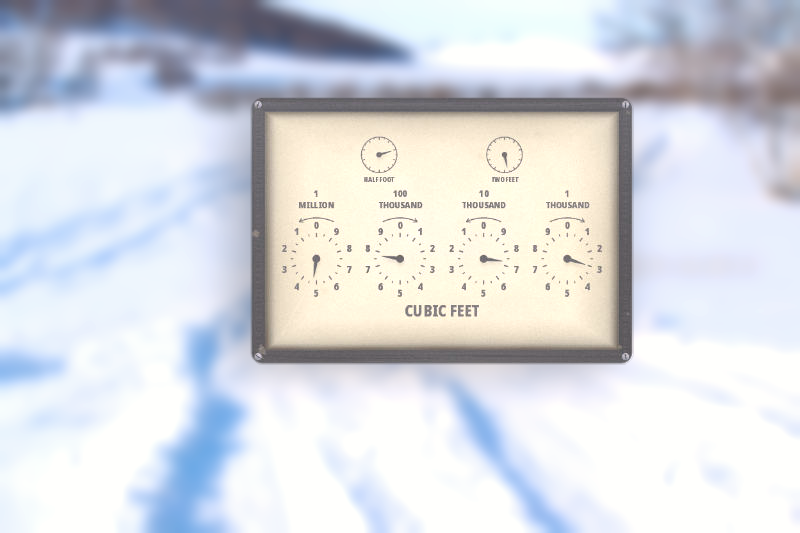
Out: {"value": 477300, "unit": "ft³"}
